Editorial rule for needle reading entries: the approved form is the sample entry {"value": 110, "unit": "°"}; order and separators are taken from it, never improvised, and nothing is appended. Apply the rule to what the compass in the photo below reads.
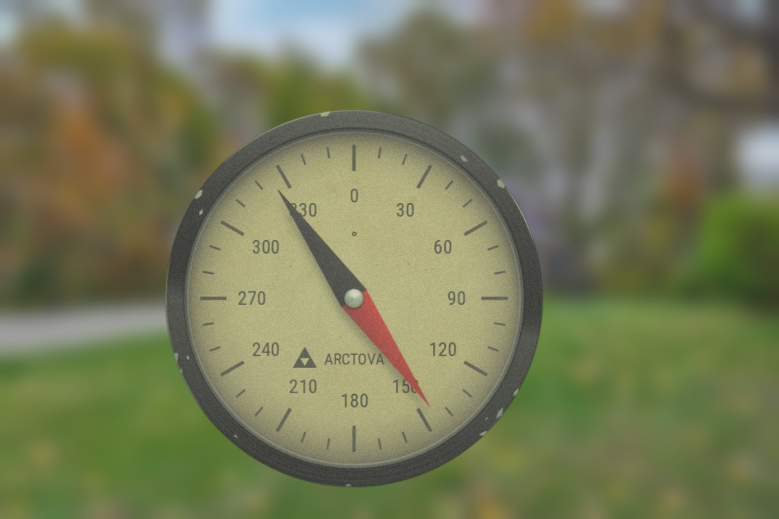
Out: {"value": 145, "unit": "°"}
